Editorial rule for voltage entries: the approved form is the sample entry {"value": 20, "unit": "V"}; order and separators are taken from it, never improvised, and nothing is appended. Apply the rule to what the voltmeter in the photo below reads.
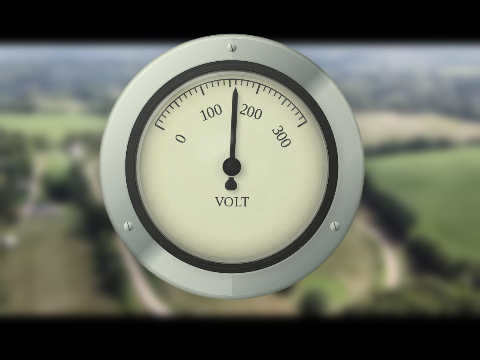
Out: {"value": 160, "unit": "V"}
